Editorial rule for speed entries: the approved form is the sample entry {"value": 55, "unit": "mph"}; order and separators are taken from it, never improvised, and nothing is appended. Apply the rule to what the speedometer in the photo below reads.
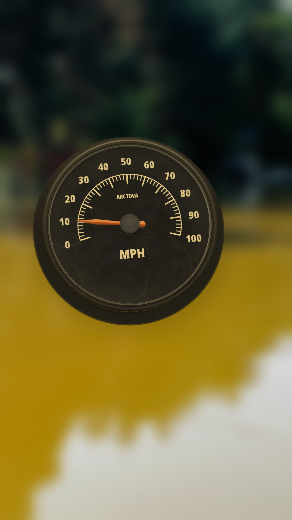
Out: {"value": 10, "unit": "mph"}
